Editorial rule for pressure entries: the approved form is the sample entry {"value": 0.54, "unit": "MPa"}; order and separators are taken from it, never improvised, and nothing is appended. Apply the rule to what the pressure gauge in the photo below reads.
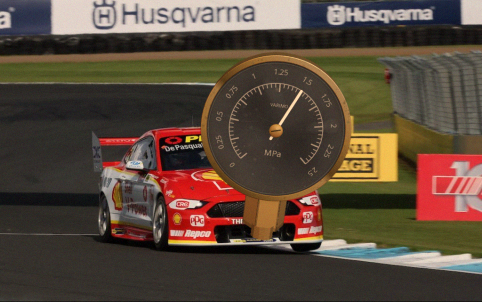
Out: {"value": 1.5, "unit": "MPa"}
